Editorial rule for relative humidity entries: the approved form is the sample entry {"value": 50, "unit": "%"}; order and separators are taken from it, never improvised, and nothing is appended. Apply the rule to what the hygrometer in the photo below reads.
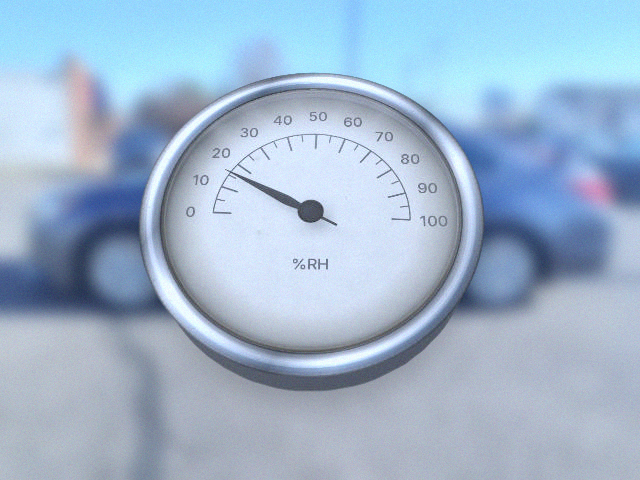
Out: {"value": 15, "unit": "%"}
